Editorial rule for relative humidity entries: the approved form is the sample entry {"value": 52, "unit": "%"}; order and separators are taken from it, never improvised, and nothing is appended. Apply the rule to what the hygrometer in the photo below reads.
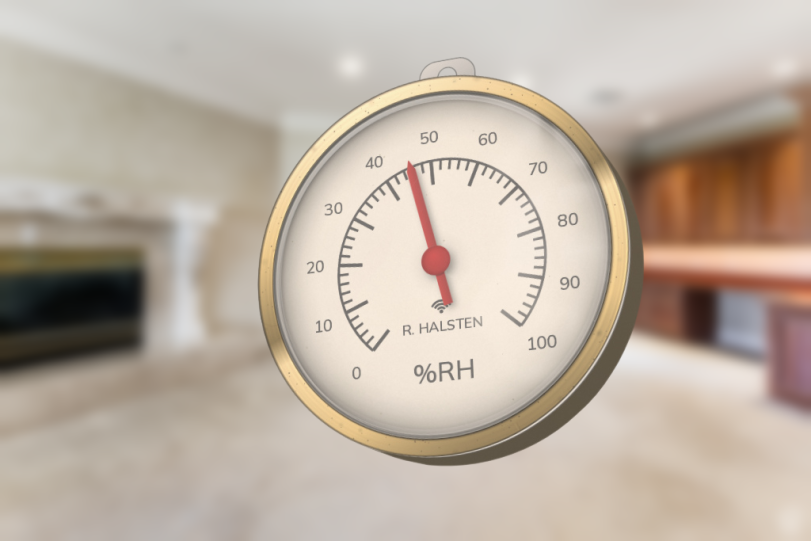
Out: {"value": 46, "unit": "%"}
